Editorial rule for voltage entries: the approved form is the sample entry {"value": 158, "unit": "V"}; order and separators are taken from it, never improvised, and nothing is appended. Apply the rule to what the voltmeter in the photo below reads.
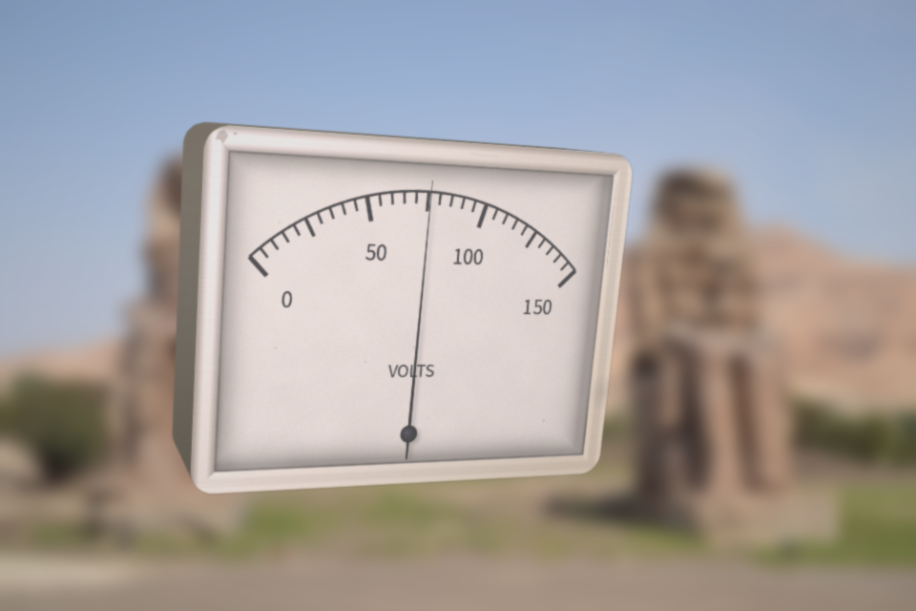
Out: {"value": 75, "unit": "V"}
